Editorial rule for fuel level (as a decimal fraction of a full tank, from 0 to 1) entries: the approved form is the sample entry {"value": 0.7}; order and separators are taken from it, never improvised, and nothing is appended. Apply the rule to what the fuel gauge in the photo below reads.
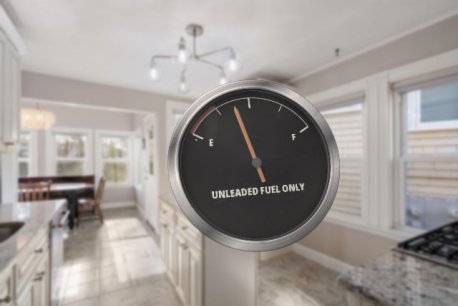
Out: {"value": 0.375}
